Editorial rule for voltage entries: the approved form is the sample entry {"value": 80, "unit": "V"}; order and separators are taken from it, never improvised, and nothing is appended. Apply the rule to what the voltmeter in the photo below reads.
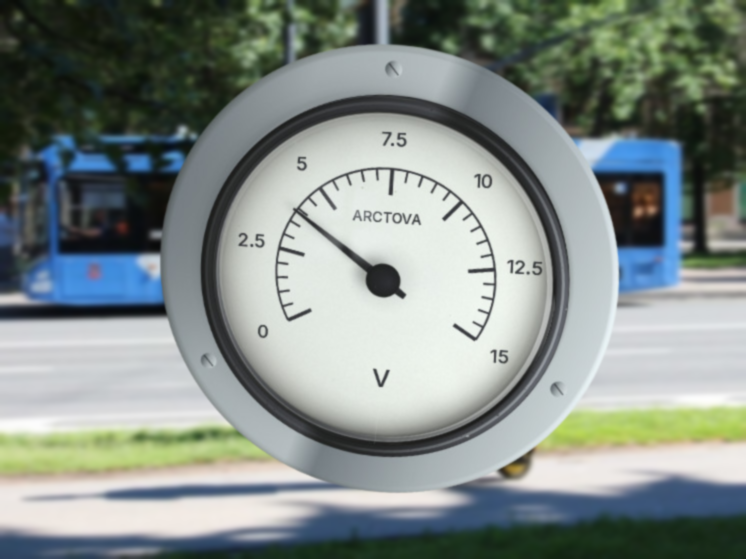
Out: {"value": 4, "unit": "V"}
